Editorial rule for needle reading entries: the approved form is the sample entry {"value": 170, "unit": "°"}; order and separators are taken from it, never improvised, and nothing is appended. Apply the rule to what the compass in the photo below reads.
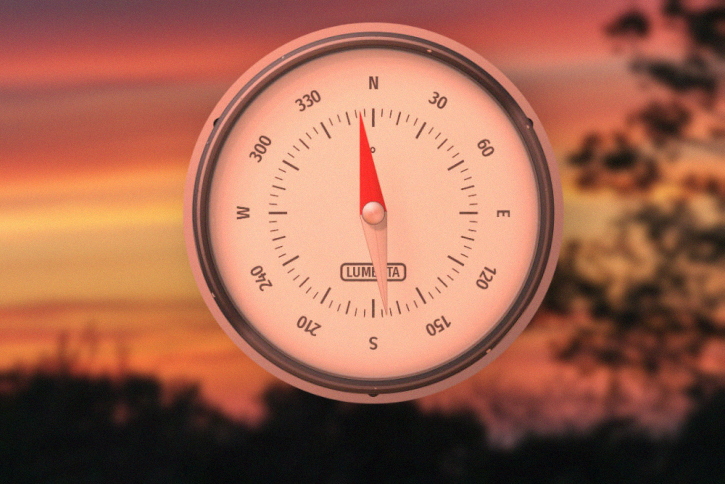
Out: {"value": 352.5, "unit": "°"}
